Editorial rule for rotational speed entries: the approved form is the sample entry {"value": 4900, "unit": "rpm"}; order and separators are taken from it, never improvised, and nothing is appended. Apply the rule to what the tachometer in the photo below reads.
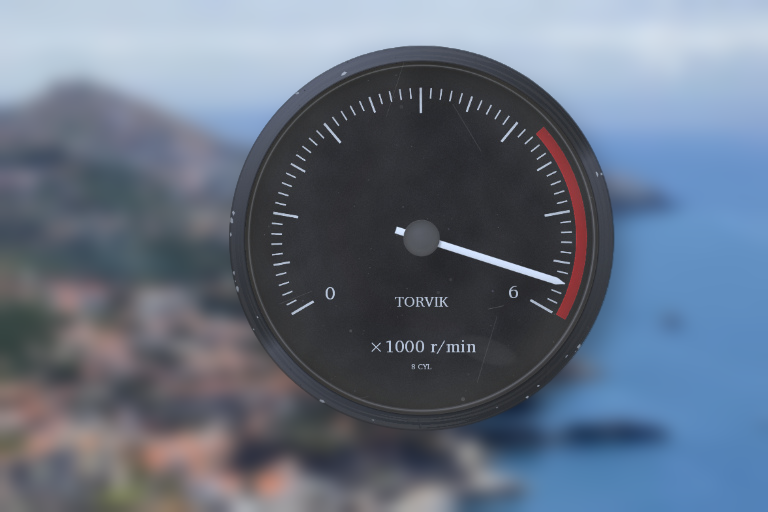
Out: {"value": 5700, "unit": "rpm"}
